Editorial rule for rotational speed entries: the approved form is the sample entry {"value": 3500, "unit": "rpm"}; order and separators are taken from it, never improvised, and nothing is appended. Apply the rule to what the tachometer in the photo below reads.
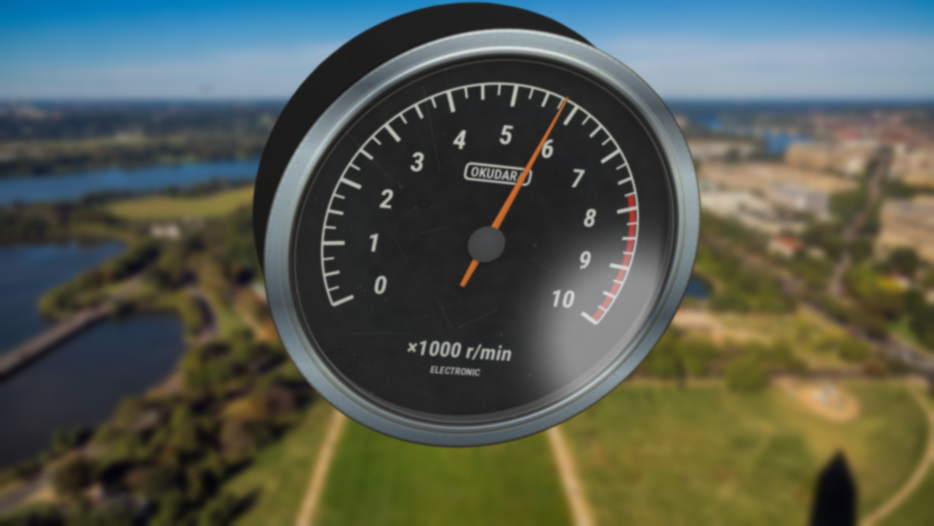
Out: {"value": 5750, "unit": "rpm"}
